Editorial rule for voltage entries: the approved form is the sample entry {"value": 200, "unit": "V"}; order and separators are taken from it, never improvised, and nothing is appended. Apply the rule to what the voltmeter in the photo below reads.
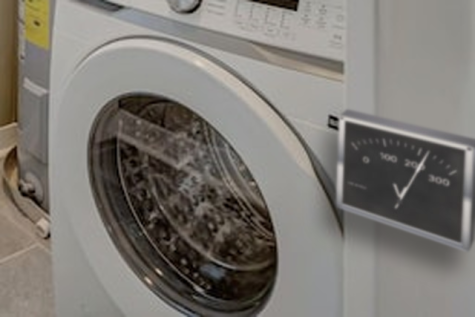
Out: {"value": 220, "unit": "V"}
